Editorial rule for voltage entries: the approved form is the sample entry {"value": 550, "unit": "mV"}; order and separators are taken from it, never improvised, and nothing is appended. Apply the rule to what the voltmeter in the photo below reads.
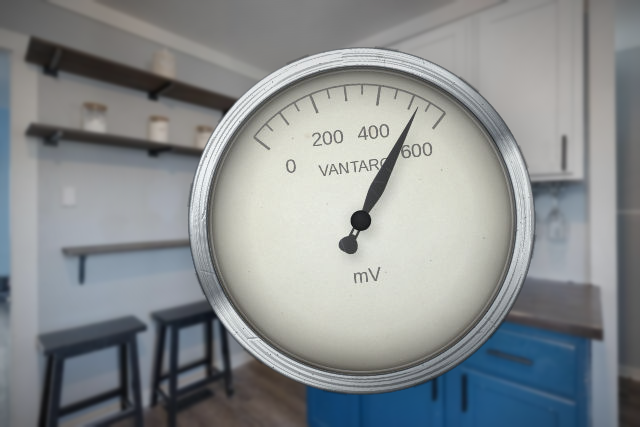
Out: {"value": 525, "unit": "mV"}
